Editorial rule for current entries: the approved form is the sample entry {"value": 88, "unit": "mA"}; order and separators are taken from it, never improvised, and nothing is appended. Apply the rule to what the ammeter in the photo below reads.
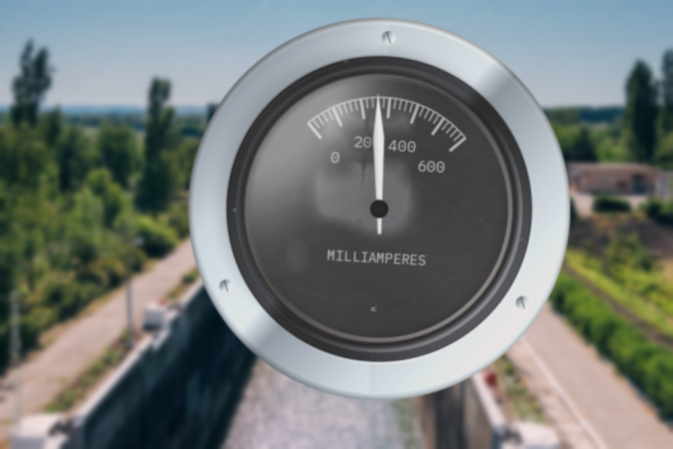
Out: {"value": 260, "unit": "mA"}
